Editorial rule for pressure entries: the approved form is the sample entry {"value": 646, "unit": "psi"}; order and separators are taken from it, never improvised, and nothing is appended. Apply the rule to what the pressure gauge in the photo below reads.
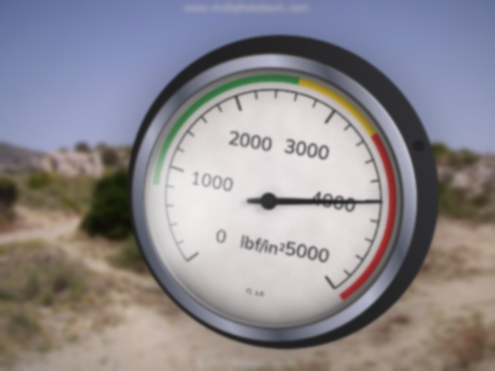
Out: {"value": 4000, "unit": "psi"}
